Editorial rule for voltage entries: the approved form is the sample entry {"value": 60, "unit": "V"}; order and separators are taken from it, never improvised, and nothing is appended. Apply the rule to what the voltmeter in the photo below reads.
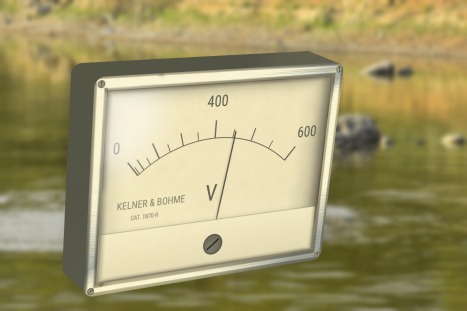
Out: {"value": 450, "unit": "V"}
